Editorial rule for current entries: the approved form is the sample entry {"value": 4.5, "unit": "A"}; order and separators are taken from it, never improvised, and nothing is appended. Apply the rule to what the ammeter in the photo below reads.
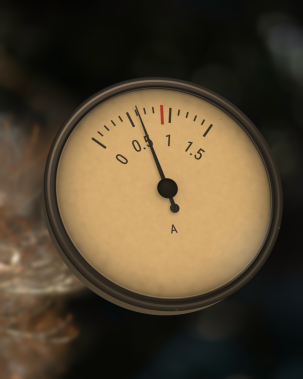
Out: {"value": 0.6, "unit": "A"}
